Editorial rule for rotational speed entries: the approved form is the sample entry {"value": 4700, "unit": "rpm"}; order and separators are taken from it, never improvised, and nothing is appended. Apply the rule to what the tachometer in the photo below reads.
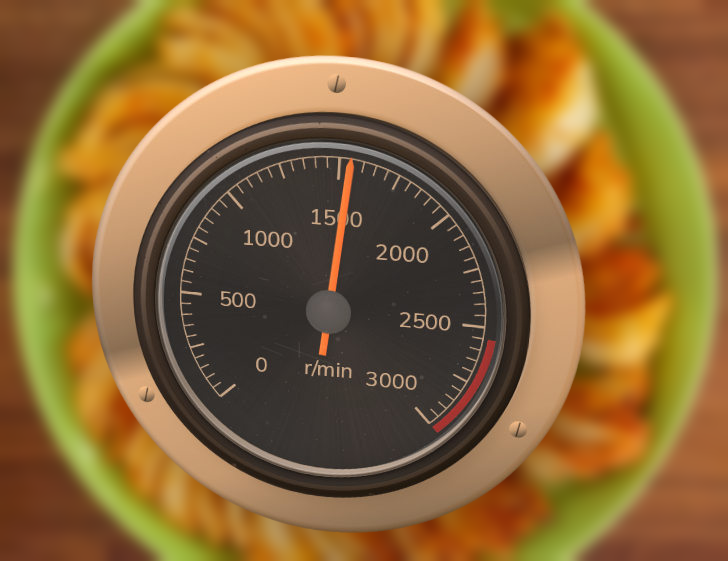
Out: {"value": 1550, "unit": "rpm"}
